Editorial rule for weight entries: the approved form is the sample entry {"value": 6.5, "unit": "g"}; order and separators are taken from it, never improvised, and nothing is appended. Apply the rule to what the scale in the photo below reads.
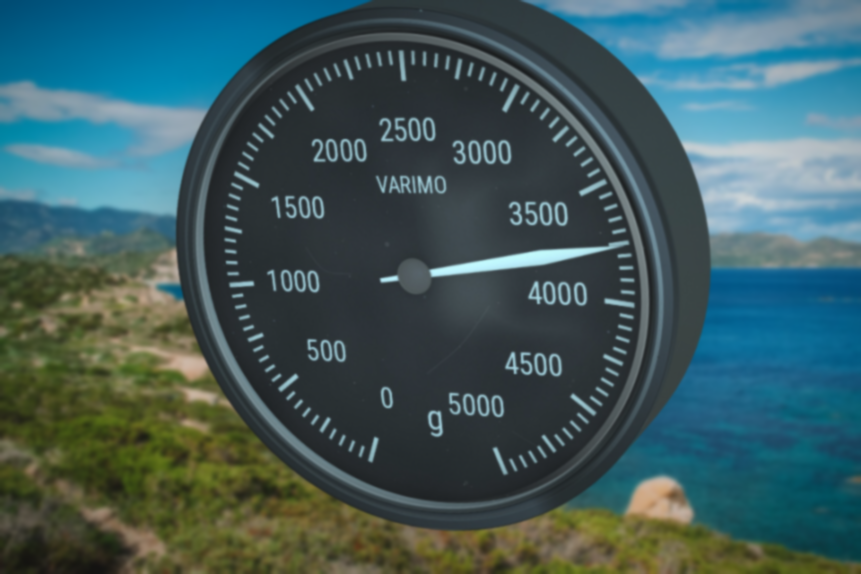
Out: {"value": 3750, "unit": "g"}
